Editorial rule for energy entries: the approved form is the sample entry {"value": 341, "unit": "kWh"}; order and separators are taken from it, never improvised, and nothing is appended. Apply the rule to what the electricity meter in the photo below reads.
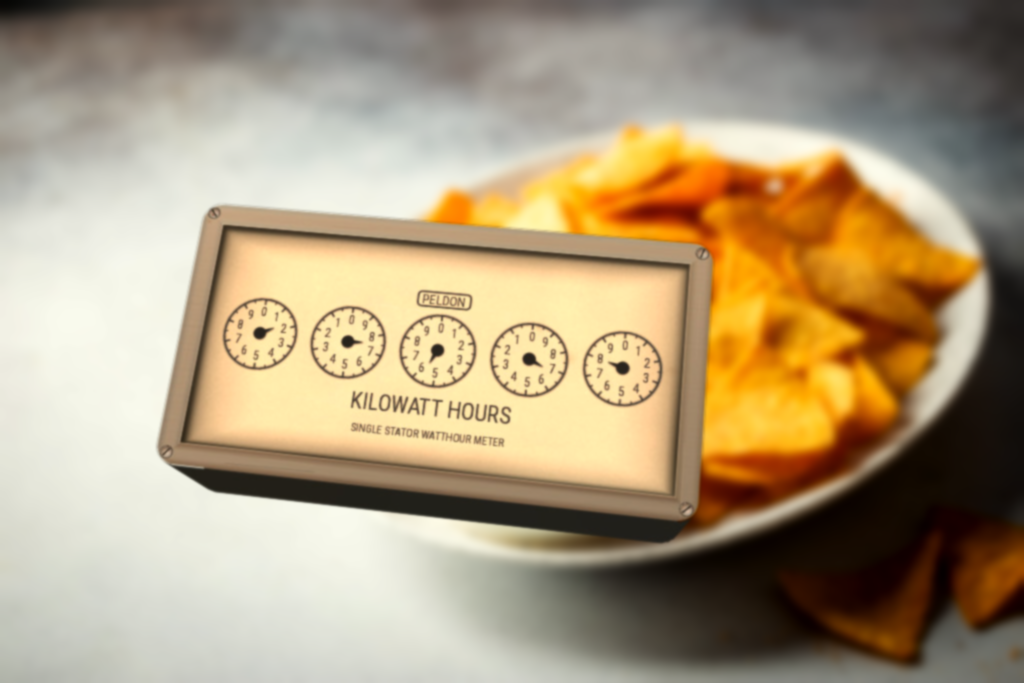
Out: {"value": 17568, "unit": "kWh"}
